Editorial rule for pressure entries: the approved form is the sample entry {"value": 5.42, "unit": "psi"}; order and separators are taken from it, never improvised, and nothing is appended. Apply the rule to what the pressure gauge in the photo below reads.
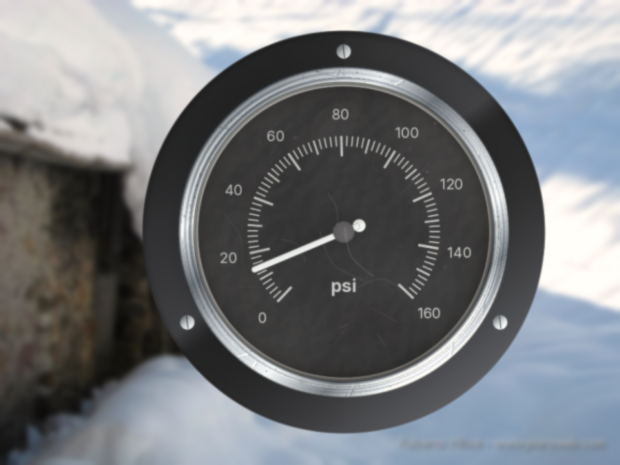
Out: {"value": 14, "unit": "psi"}
